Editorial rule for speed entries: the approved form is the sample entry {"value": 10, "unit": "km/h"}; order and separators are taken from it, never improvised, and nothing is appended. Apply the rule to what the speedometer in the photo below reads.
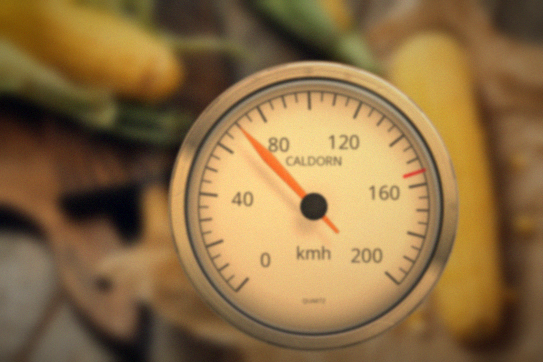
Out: {"value": 70, "unit": "km/h"}
